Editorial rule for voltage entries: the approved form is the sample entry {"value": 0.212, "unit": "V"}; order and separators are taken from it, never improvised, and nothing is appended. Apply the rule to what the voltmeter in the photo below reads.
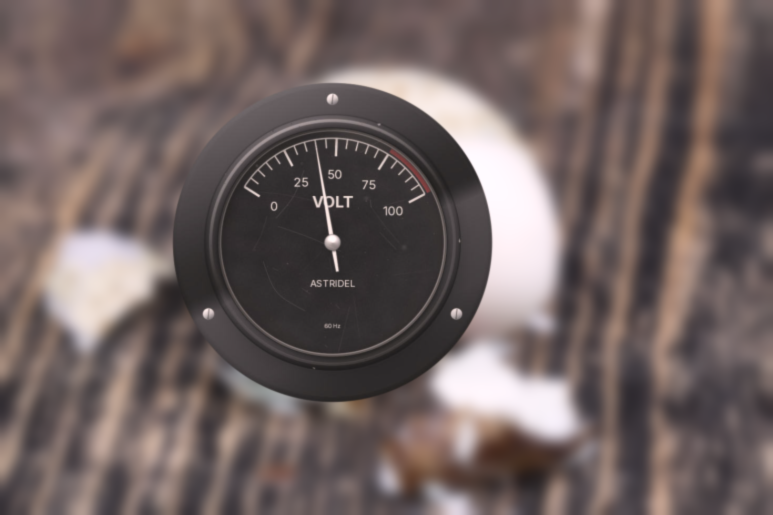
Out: {"value": 40, "unit": "V"}
